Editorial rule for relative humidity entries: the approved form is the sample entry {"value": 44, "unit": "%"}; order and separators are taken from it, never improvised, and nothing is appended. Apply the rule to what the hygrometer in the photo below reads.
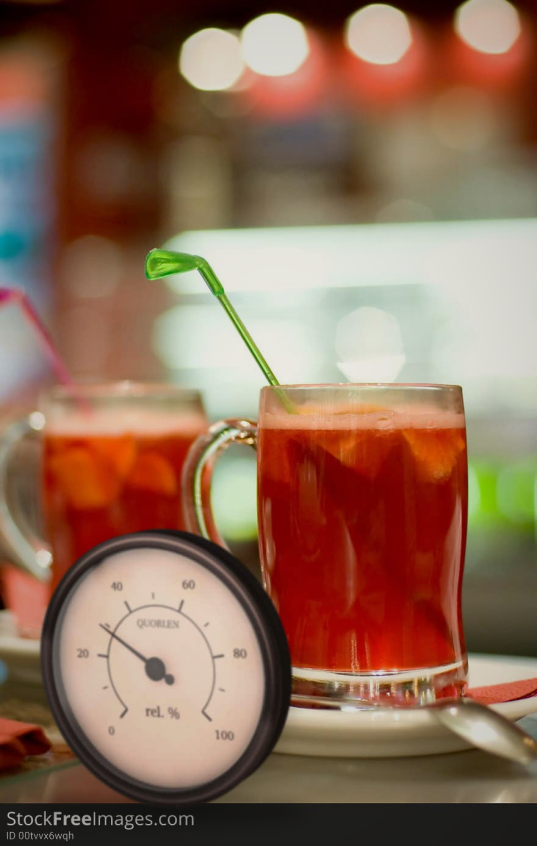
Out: {"value": 30, "unit": "%"}
